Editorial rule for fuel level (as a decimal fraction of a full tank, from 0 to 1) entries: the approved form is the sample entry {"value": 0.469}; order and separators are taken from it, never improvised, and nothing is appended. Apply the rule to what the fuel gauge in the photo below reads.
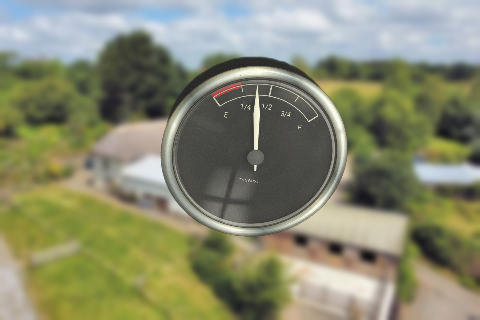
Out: {"value": 0.375}
